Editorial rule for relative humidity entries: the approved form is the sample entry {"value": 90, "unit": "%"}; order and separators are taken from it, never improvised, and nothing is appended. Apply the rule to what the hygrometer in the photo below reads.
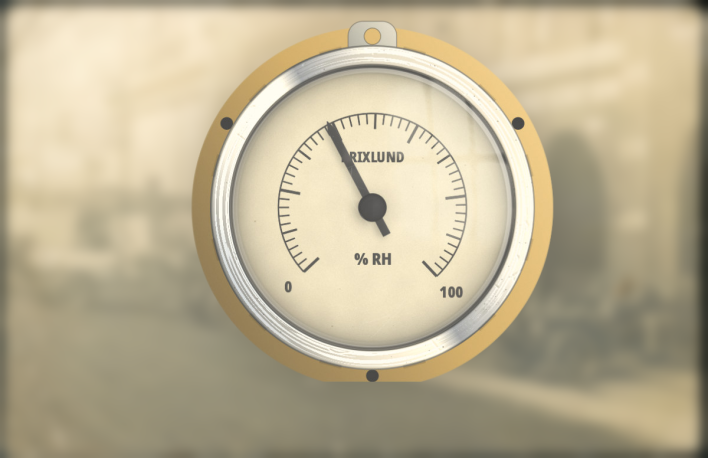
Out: {"value": 39, "unit": "%"}
